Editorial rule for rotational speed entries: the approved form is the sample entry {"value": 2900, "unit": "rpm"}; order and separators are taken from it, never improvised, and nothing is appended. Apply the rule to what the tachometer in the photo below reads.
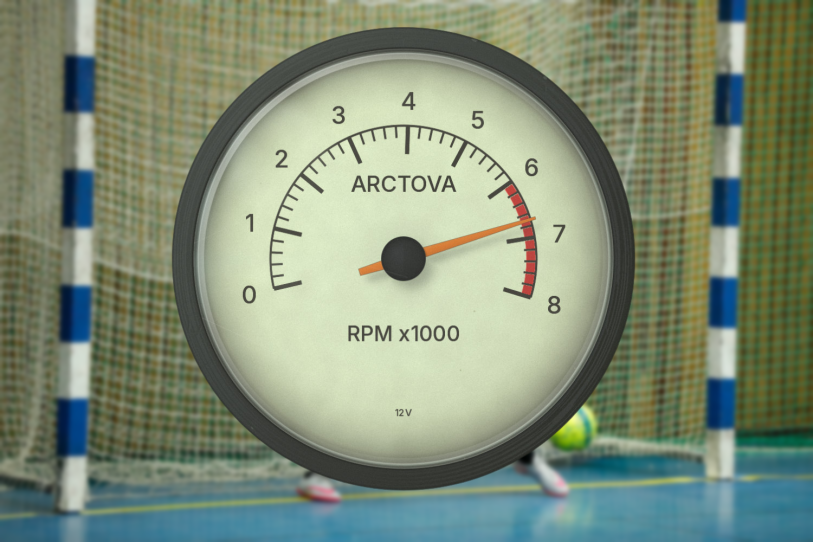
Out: {"value": 6700, "unit": "rpm"}
